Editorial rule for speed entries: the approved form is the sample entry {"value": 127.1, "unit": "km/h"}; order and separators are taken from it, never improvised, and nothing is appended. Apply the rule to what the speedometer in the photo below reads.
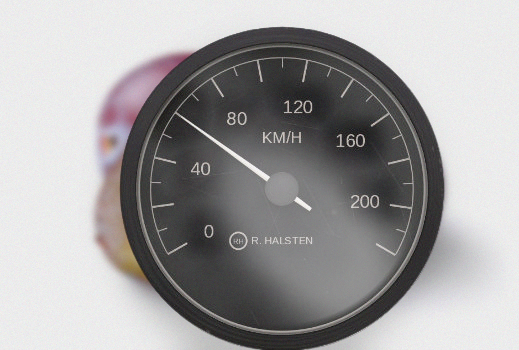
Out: {"value": 60, "unit": "km/h"}
